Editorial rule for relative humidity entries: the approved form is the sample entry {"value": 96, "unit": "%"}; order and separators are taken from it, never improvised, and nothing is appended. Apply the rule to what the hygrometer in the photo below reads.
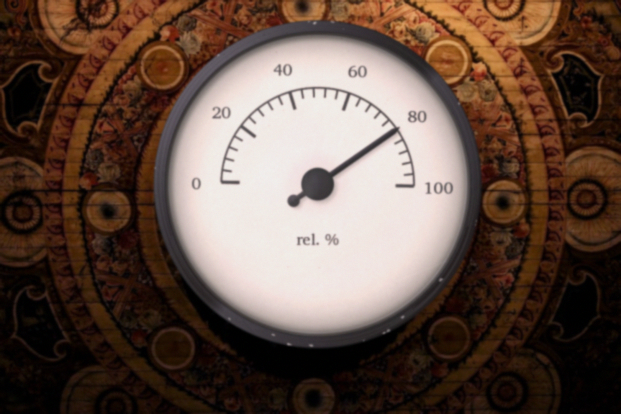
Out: {"value": 80, "unit": "%"}
